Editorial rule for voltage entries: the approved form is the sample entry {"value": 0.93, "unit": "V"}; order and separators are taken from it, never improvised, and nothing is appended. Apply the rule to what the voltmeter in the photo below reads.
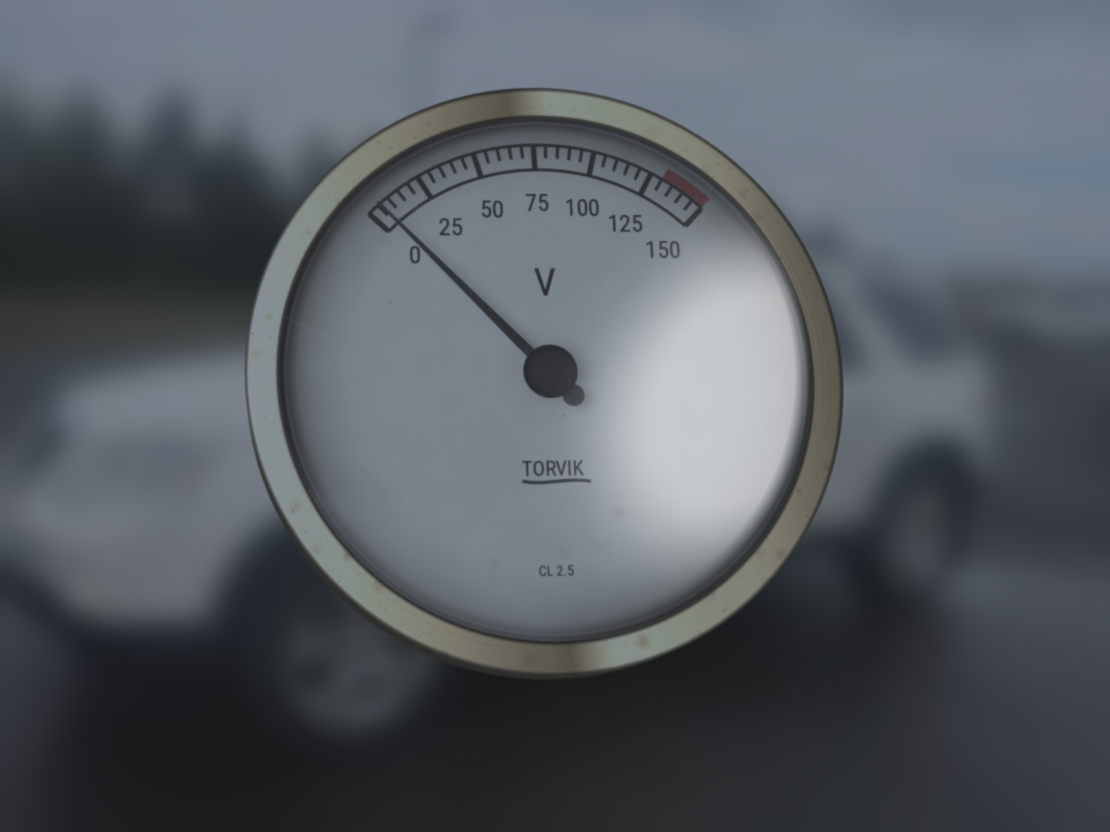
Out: {"value": 5, "unit": "V"}
